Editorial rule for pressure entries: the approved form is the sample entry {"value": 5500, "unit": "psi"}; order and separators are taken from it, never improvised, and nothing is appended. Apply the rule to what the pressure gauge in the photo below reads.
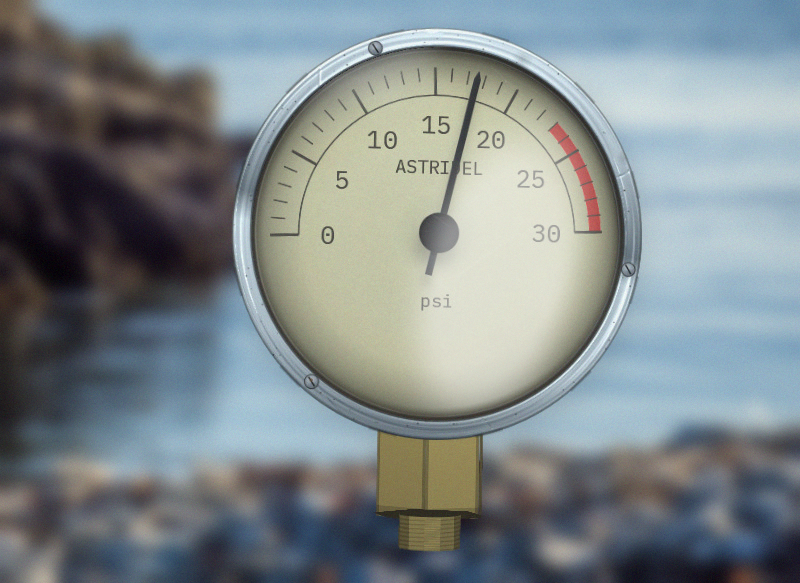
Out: {"value": 17.5, "unit": "psi"}
